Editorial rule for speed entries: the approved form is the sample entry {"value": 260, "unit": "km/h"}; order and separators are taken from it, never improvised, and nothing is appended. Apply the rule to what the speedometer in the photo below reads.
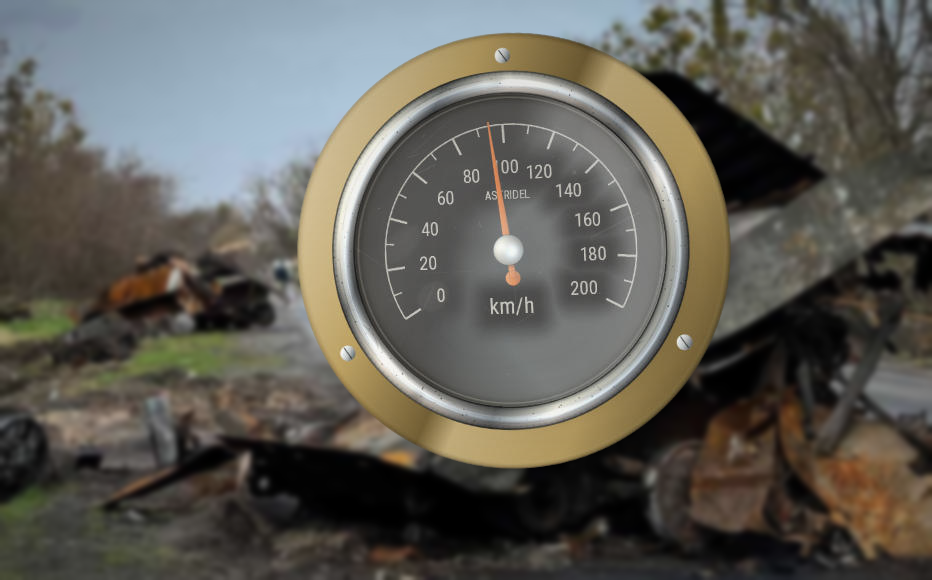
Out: {"value": 95, "unit": "km/h"}
